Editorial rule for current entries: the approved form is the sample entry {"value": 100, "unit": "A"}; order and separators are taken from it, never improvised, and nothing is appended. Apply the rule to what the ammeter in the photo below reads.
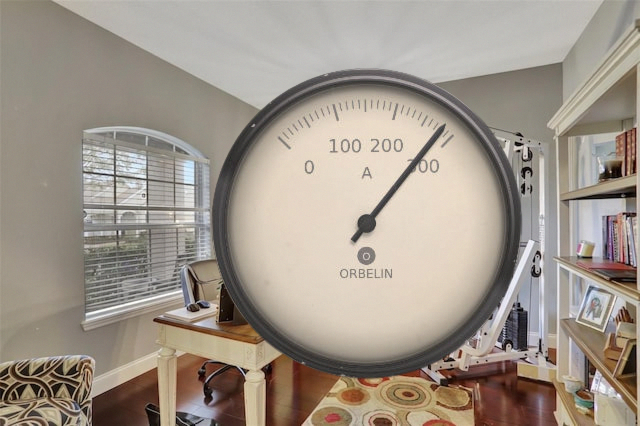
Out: {"value": 280, "unit": "A"}
